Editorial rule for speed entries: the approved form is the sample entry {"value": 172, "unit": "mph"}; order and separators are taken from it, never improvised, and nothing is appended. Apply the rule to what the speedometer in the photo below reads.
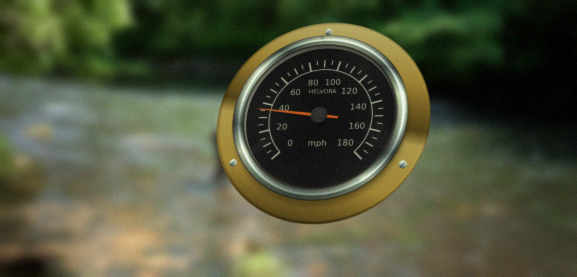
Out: {"value": 35, "unit": "mph"}
